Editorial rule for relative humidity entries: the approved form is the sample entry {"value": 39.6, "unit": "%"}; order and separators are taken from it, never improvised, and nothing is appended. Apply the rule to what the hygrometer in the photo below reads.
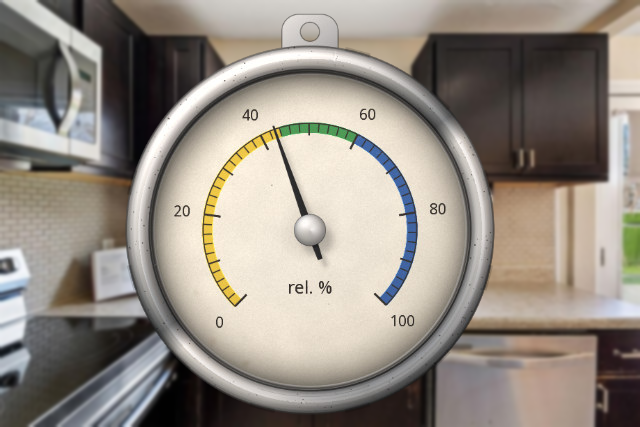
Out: {"value": 43, "unit": "%"}
